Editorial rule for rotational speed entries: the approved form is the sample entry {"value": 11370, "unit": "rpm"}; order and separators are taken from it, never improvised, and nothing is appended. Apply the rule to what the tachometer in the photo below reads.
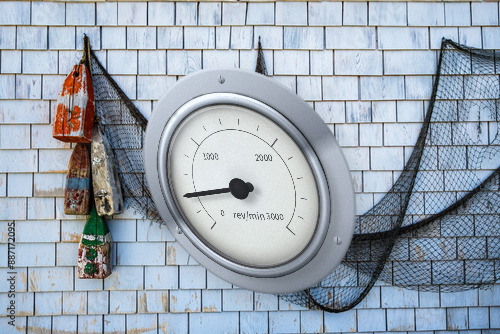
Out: {"value": 400, "unit": "rpm"}
